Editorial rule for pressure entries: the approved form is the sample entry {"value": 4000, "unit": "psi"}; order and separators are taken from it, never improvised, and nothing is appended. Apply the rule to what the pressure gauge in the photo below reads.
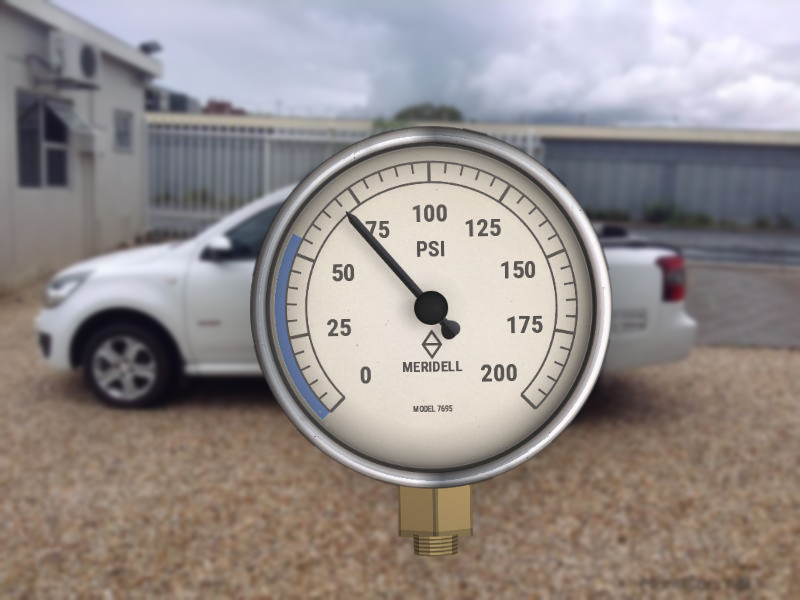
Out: {"value": 70, "unit": "psi"}
